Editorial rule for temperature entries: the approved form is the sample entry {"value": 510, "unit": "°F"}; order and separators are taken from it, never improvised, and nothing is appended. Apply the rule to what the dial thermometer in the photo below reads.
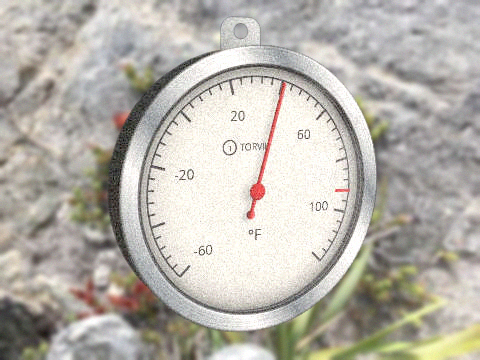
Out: {"value": 40, "unit": "°F"}
